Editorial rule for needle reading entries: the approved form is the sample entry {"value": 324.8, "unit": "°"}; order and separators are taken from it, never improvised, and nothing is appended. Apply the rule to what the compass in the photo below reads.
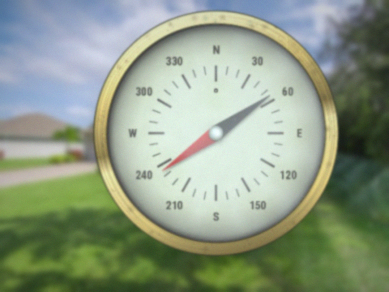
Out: {"value": 235, "unit": "°"}
